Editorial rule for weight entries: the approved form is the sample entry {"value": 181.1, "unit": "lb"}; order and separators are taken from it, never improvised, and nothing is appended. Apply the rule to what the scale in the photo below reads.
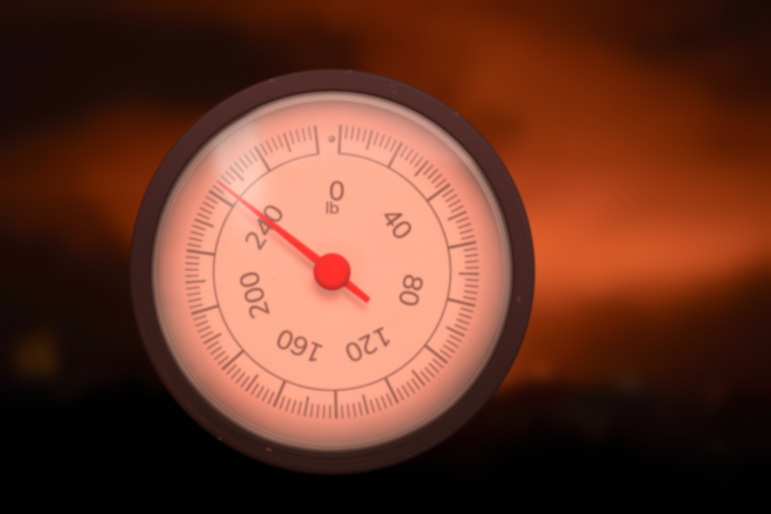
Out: {"value": 244, "unit": "lb"}
